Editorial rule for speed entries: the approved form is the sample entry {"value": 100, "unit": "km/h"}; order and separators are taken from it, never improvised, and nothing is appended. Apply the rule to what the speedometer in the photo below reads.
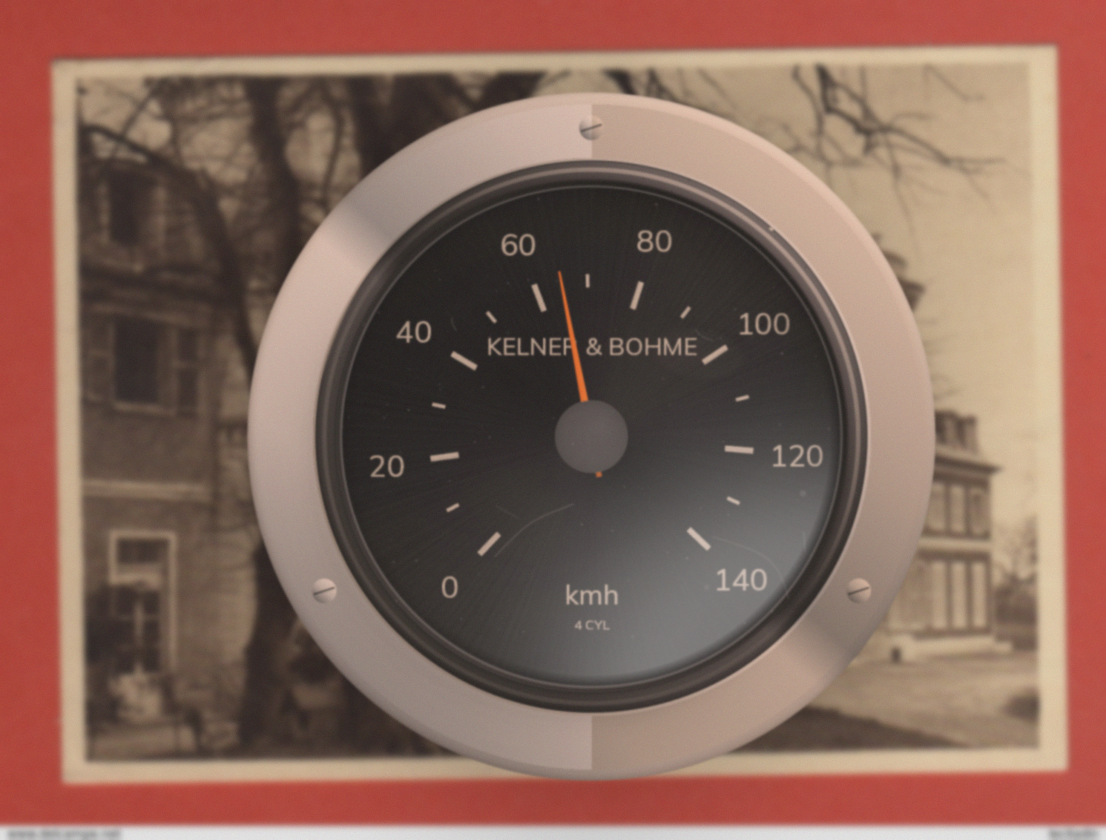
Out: {"value": 65, "unit": "km/h"}
